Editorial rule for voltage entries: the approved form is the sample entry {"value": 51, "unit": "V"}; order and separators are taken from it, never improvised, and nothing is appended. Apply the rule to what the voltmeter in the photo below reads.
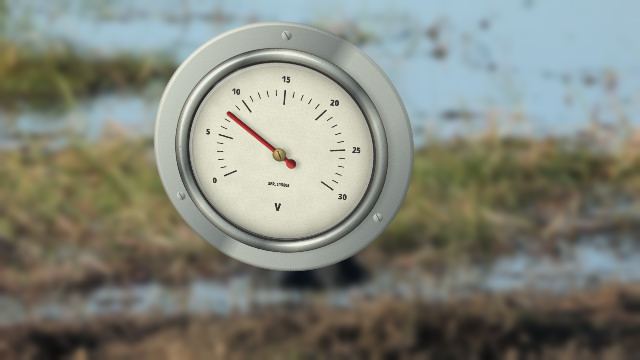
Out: {"value": 8, "unit": "V"}
